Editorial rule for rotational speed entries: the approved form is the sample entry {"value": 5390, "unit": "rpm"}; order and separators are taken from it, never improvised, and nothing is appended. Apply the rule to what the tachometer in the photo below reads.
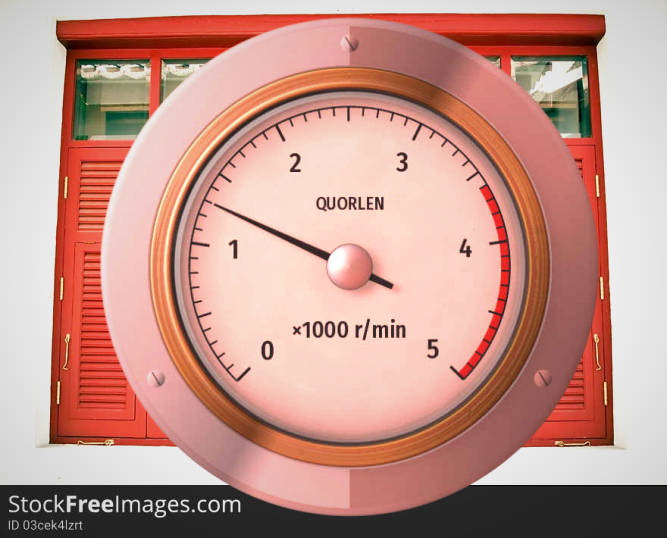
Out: {"value": 1300, "unit": "rpm"}
